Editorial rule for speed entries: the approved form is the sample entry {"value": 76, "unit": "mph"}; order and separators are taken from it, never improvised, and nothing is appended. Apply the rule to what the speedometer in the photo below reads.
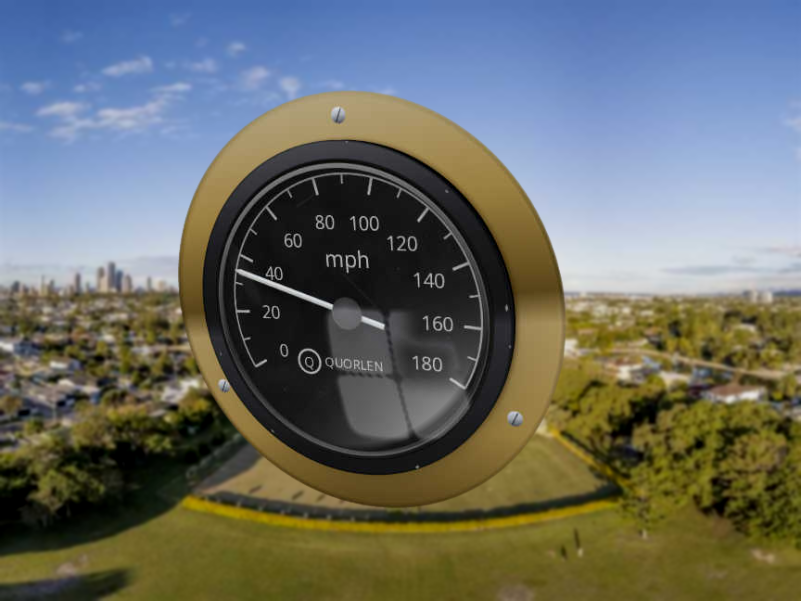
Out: {"value": 35, "unit": "mph"}
